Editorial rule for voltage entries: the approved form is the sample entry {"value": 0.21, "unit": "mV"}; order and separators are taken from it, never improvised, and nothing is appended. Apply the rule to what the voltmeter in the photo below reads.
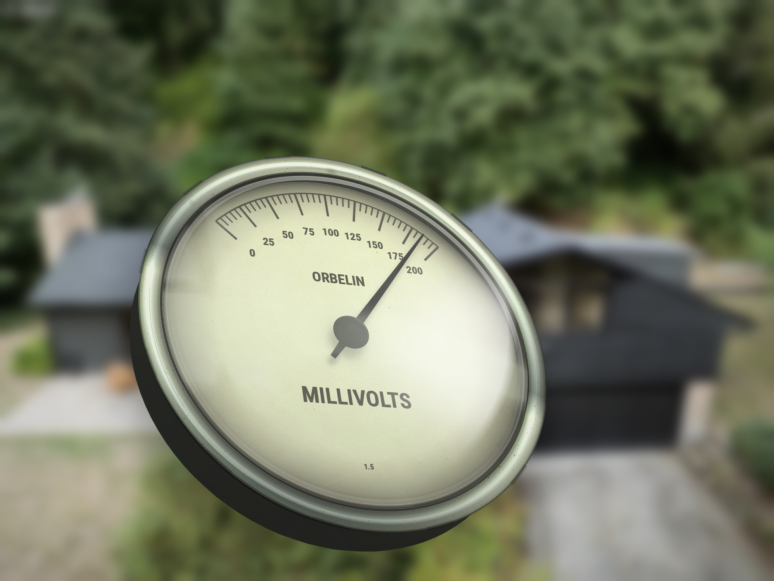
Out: {"value": 185, "unit": "mV"}
